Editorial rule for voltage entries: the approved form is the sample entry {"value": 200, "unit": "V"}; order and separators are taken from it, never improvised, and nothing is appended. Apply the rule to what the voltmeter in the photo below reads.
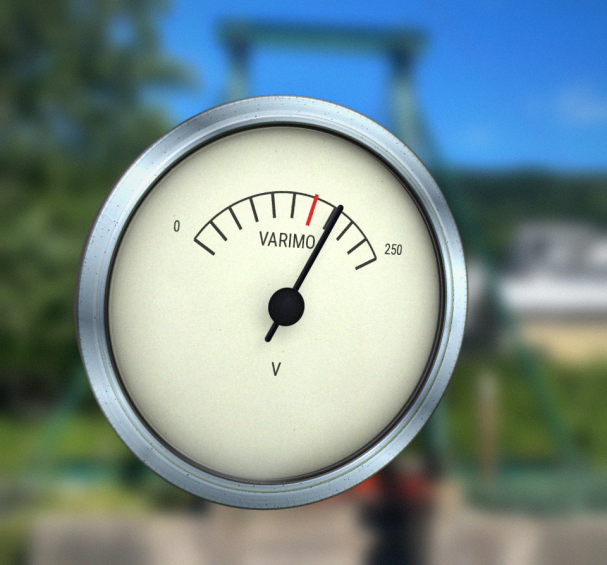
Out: {"value": 175, "unit": "V"}
